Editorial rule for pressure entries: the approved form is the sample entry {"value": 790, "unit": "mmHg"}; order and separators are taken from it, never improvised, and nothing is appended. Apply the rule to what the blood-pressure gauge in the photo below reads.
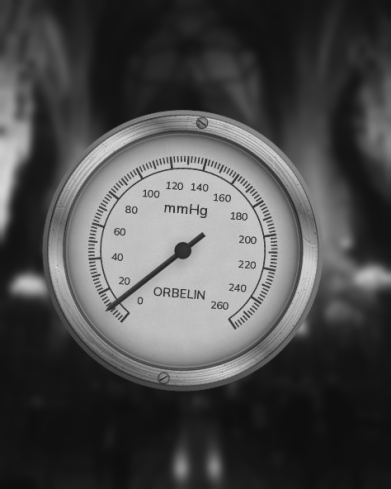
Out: {"value": 10, "unit": "mmHg"}
